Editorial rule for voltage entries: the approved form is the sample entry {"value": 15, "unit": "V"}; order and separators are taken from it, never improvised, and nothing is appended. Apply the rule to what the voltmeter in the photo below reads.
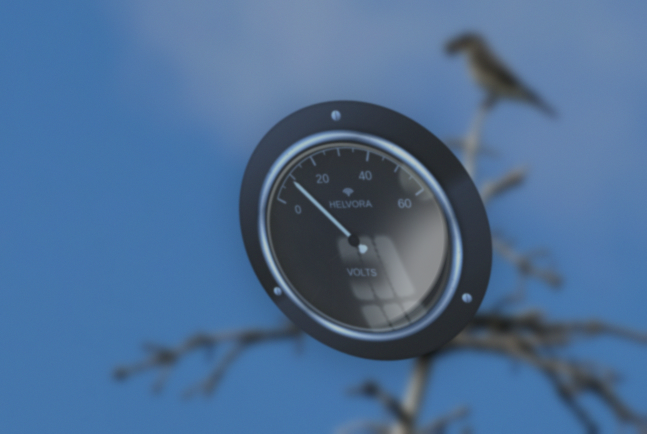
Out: {"value": 10, "unit": "V"}
